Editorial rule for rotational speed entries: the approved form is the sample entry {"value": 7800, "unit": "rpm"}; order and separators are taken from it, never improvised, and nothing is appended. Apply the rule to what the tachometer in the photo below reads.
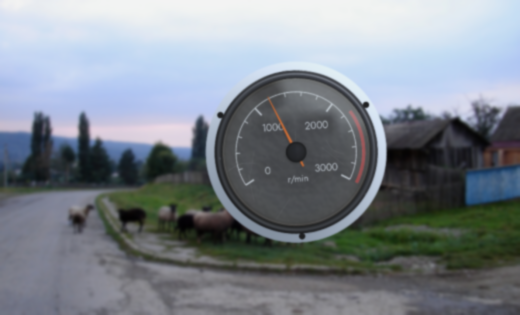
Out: {"value": 1200, "unit": "rpm"}
